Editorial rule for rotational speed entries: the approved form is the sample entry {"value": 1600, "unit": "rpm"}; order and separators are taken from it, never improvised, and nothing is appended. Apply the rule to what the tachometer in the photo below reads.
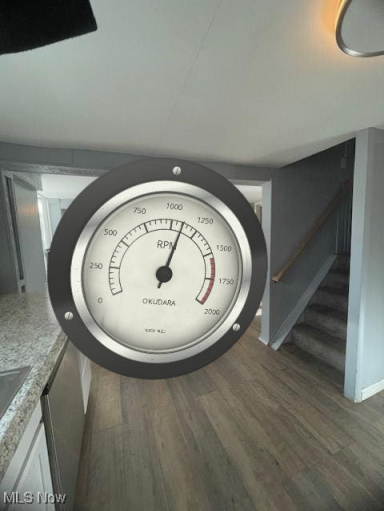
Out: {"value": 1100, "unit": "rpm"}
